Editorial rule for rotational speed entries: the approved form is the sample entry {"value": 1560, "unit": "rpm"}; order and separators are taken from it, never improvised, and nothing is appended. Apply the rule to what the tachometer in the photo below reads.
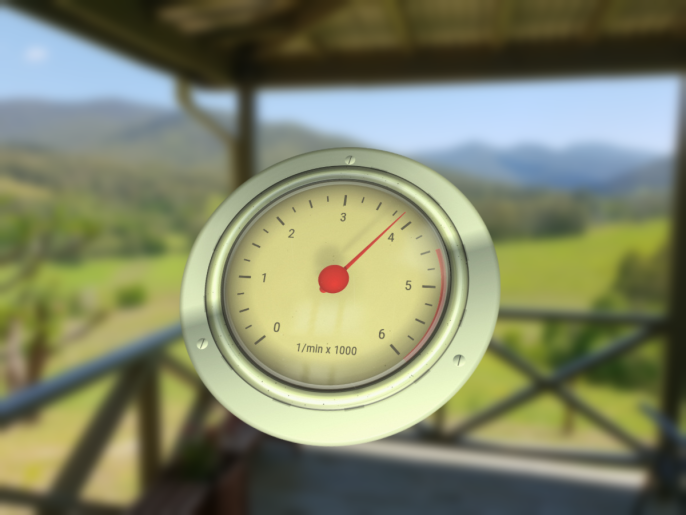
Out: {"value": 3875, "unit": "rpm"}
